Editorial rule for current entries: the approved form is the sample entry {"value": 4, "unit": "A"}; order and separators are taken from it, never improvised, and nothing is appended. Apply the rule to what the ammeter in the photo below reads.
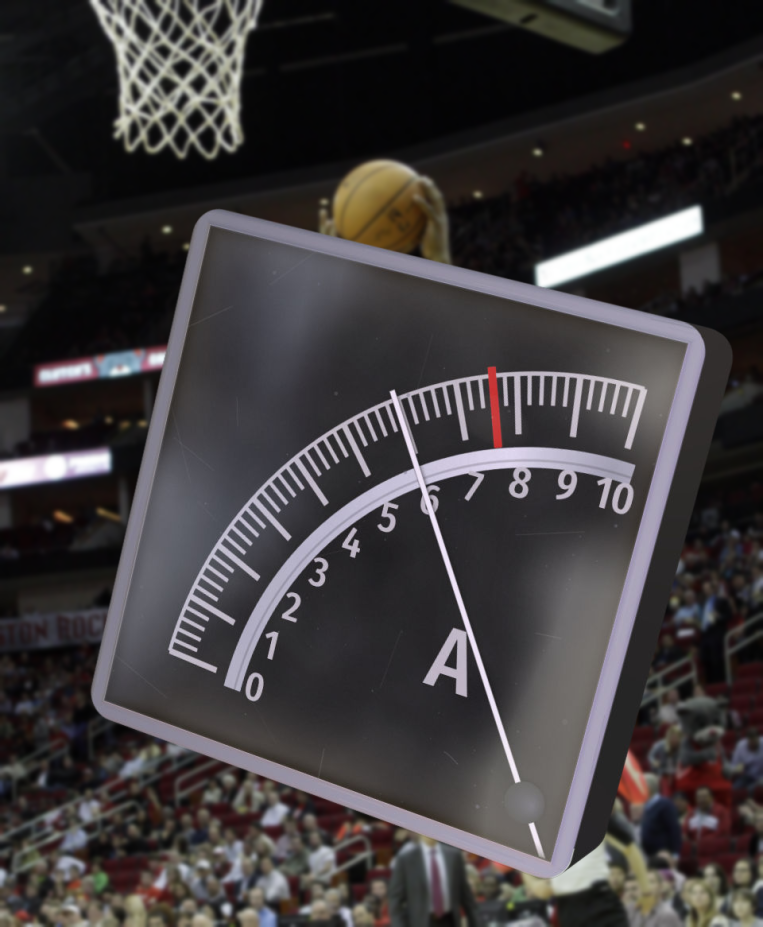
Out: {"value": 6, "unit": "A"}
